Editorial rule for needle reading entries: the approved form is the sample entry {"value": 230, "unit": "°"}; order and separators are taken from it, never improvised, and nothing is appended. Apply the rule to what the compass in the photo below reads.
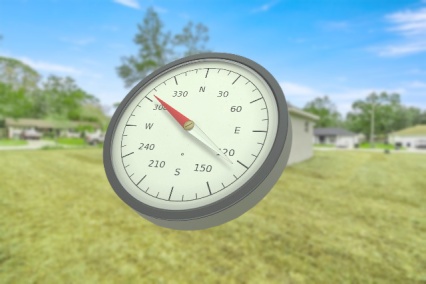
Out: {"value": 305, "unit": "°"}
